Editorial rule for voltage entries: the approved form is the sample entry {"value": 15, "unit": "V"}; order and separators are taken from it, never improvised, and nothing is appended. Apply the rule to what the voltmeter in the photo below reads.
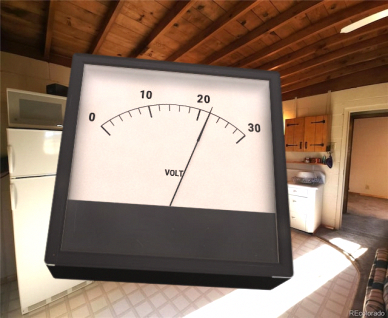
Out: {"value": 22, "unit": "V"}
